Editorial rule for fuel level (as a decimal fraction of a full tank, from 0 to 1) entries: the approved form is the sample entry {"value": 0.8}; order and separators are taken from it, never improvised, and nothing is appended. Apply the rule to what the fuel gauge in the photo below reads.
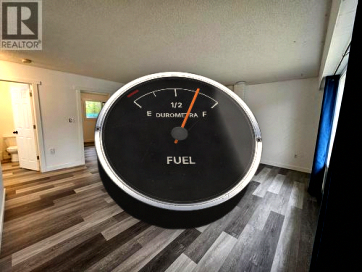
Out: {"value": 0.75}
